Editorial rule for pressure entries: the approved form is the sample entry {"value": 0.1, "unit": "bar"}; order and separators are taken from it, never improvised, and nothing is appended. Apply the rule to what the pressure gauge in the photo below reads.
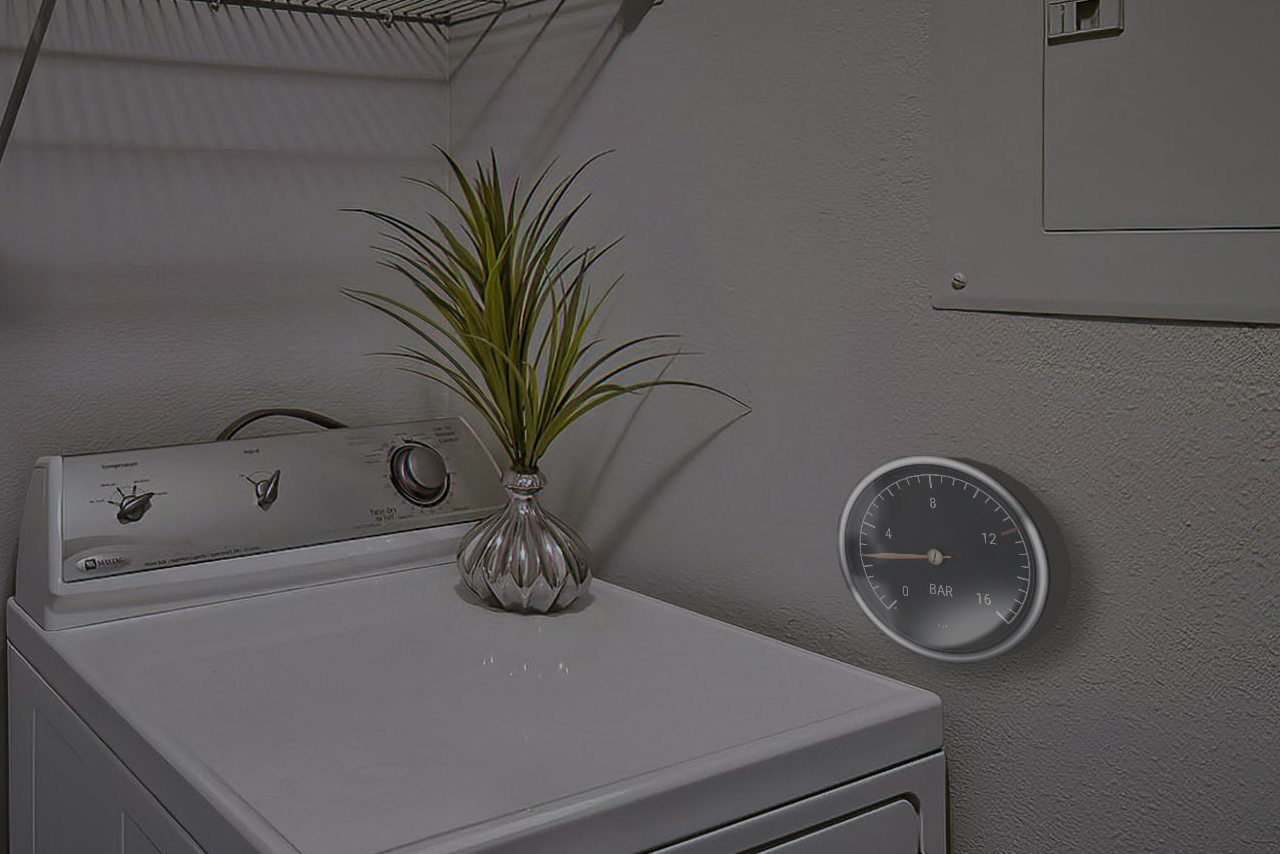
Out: {"value": 2.5, "unit": "bar"}
